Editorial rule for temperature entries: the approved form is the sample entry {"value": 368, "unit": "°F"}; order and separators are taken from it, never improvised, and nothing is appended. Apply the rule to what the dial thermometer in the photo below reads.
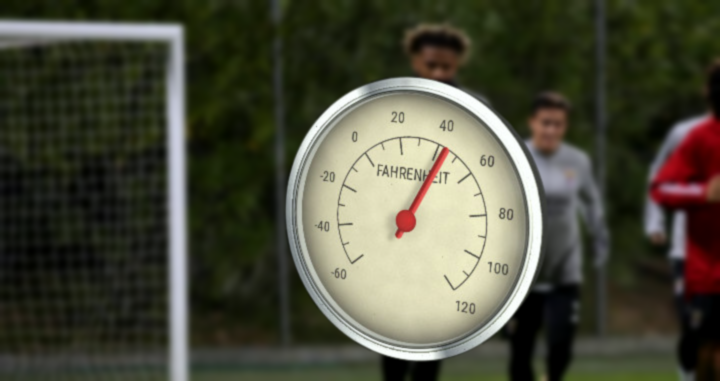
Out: {"value": 45, "unit": "°F"}
